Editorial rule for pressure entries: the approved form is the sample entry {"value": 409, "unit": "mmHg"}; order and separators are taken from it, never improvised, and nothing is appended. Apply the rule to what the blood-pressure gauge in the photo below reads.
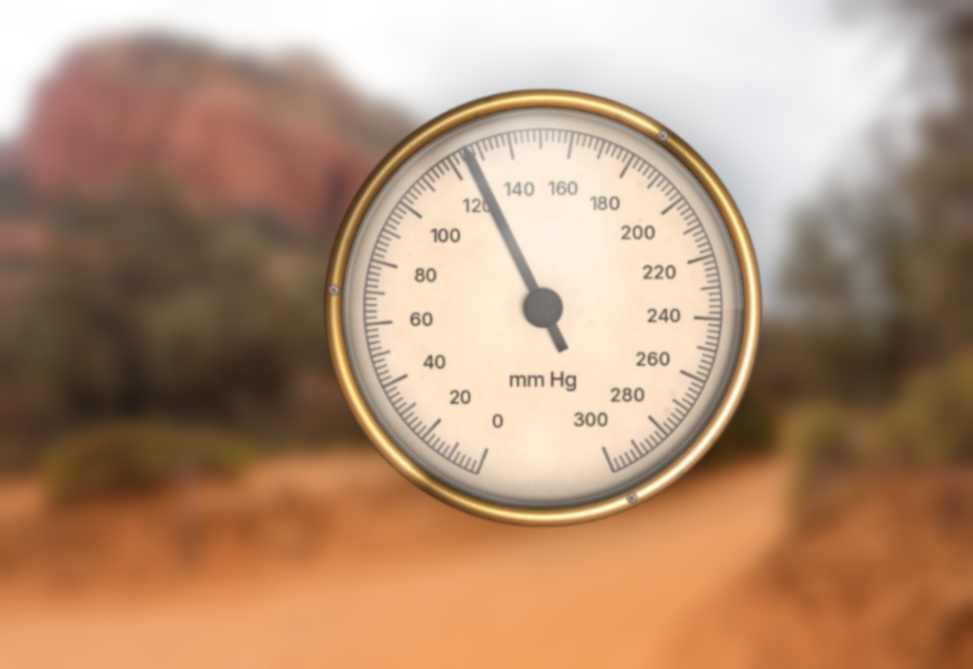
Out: {"value": 126, "unit": "mmHg"}
